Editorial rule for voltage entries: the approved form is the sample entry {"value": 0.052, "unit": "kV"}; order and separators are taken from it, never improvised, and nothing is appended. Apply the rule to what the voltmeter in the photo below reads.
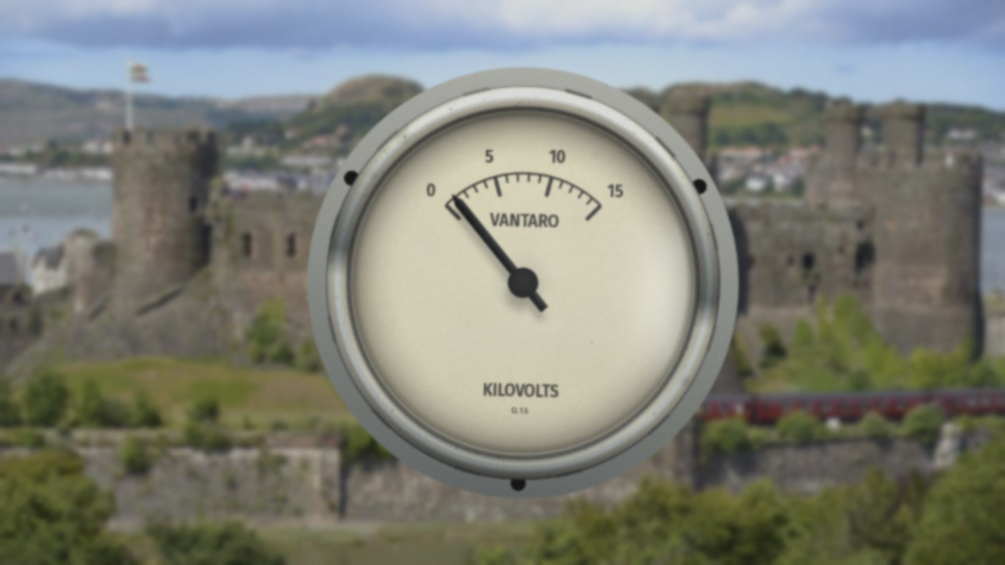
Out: {"value": 1, "unit": "kV"}
